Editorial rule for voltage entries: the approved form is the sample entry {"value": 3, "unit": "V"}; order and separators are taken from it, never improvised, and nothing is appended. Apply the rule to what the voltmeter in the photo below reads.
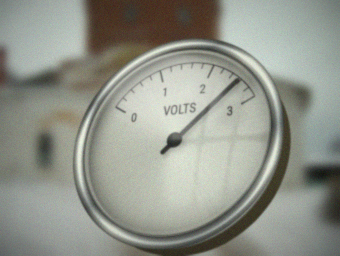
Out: {"value": 2.6, "unit": "V"}
